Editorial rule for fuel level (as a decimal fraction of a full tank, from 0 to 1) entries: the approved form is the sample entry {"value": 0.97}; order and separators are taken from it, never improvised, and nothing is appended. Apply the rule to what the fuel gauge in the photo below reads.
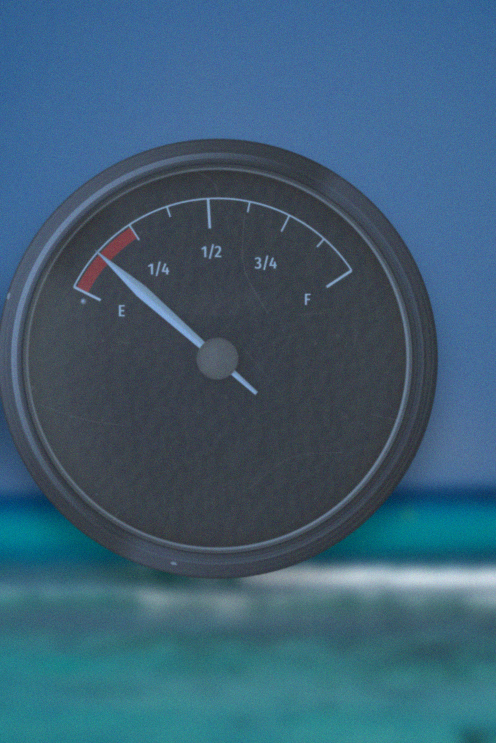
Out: {"value": 0.125}
